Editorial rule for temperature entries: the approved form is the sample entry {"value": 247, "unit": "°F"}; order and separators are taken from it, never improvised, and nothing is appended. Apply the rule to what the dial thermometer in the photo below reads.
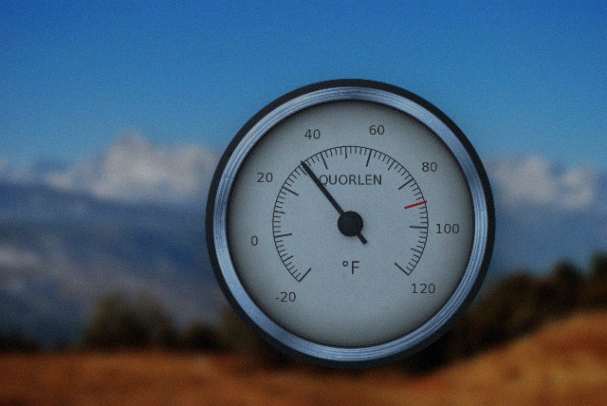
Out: {"value": 32, "unit": "°F"}
